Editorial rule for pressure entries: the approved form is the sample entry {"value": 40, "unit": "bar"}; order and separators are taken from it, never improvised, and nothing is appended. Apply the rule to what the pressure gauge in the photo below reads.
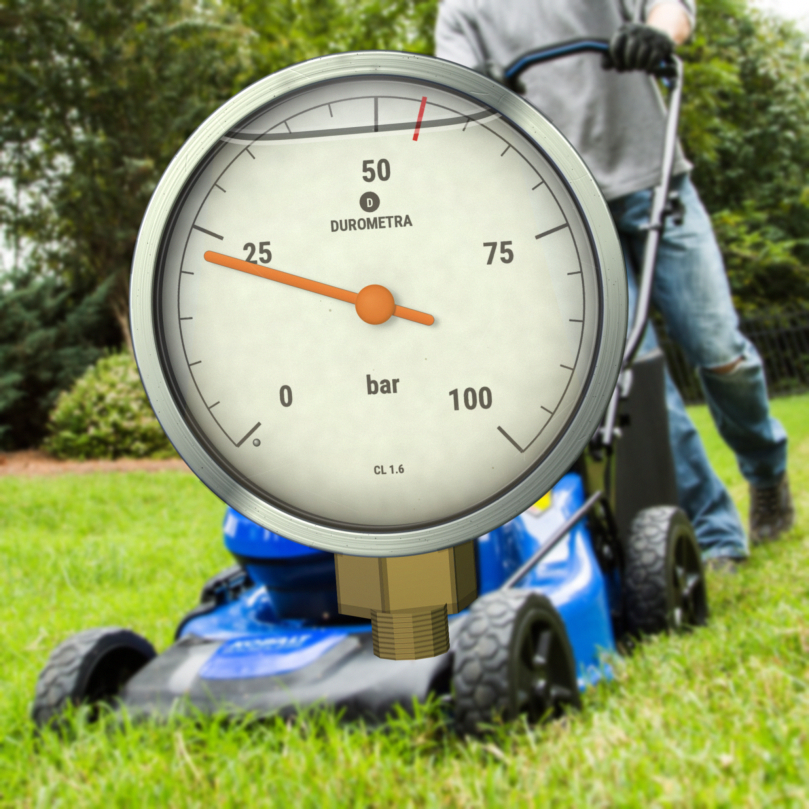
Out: {"value": 22.5, "unit": "bar"}
